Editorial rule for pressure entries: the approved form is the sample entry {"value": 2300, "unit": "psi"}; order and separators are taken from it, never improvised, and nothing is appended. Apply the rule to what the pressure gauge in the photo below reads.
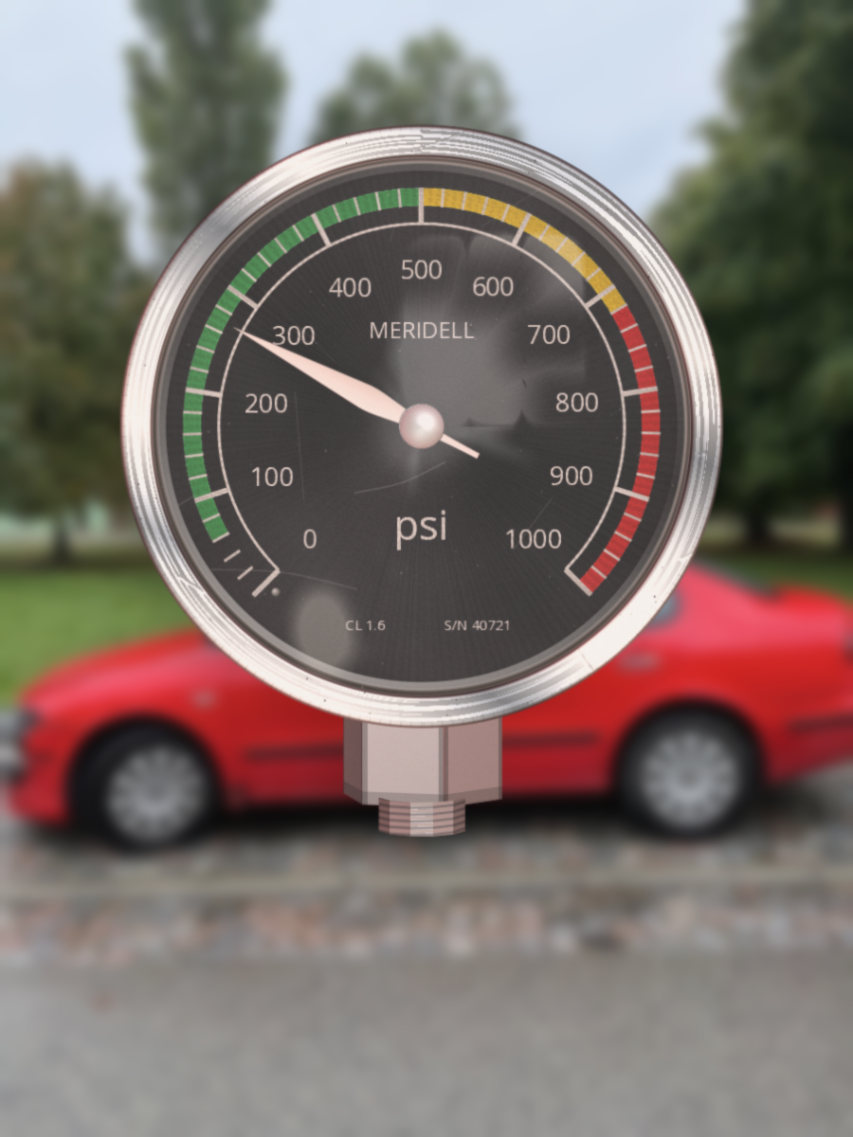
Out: {"value": 270, "unit": "psi"}
